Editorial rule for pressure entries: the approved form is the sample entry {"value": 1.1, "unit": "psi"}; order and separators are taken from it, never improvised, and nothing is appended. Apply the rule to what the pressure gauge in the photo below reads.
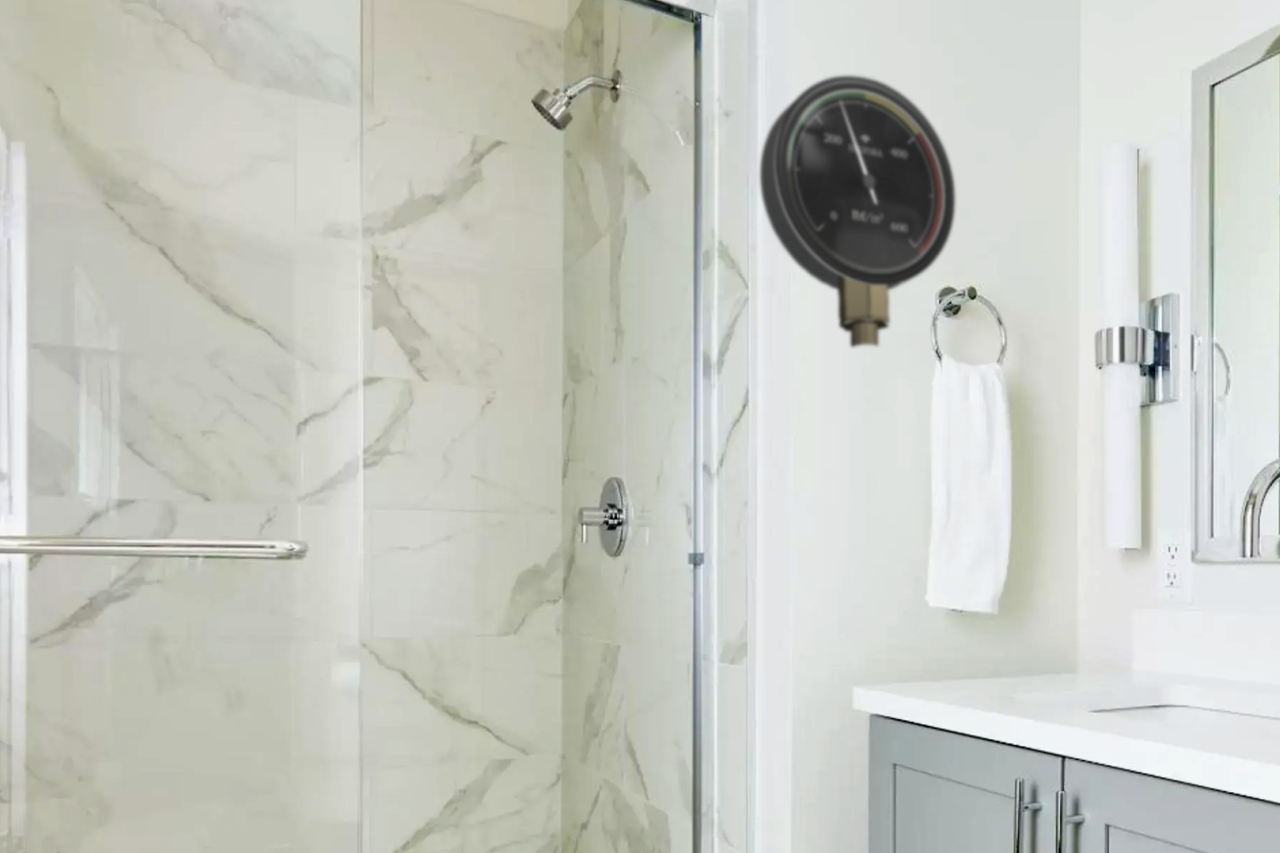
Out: {"value": 250, "unit": "psi"}
